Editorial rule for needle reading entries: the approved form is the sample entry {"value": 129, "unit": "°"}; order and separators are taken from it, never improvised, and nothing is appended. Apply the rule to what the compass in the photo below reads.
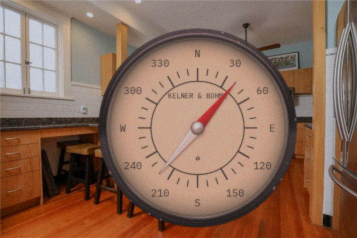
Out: {"value": 40, "unit": "°"}
